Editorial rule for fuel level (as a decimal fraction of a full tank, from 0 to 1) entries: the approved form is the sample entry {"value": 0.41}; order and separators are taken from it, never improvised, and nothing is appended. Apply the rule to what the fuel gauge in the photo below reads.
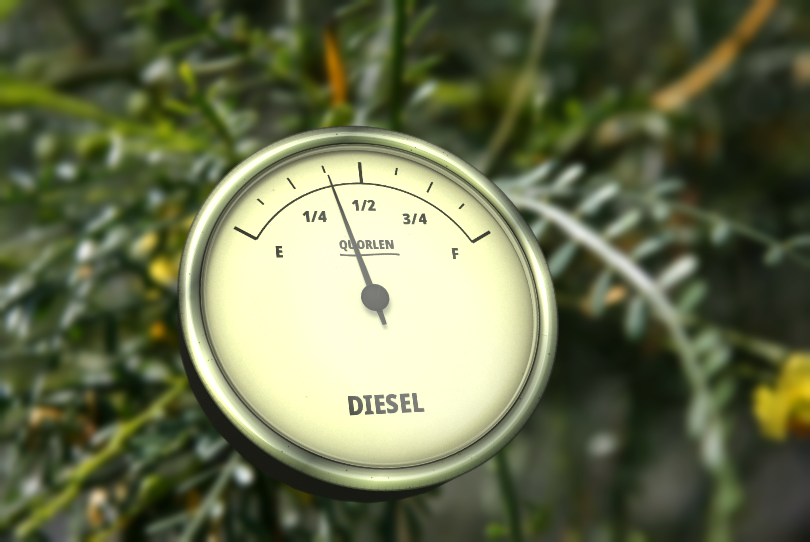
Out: {"value": 0.375}
